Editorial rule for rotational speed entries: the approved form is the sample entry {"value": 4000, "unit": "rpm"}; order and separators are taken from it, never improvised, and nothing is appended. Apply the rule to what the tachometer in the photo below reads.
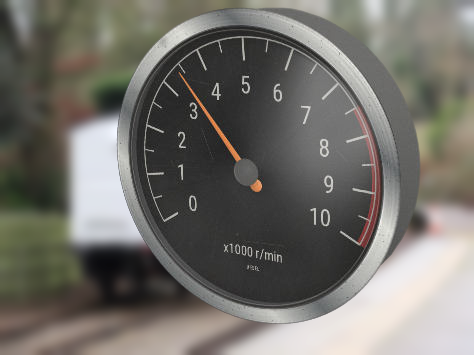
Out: {"value": 3500, "unit": "rpm"}
